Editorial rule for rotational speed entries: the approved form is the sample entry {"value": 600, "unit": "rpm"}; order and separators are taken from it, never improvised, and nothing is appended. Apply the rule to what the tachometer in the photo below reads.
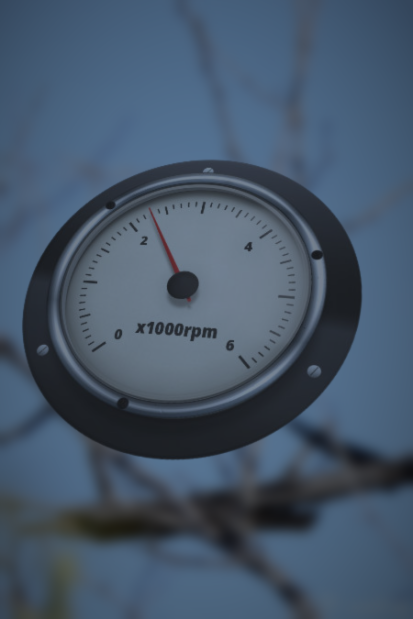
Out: {"value": 2300, "unit": "rpm"}
